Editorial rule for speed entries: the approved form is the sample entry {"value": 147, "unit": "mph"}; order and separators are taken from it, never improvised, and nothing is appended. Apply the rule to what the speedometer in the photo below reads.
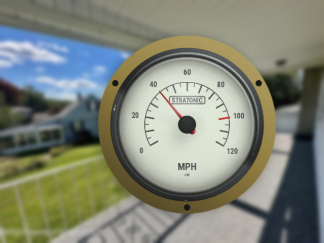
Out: {"value": 40, "unit": "mph"}
